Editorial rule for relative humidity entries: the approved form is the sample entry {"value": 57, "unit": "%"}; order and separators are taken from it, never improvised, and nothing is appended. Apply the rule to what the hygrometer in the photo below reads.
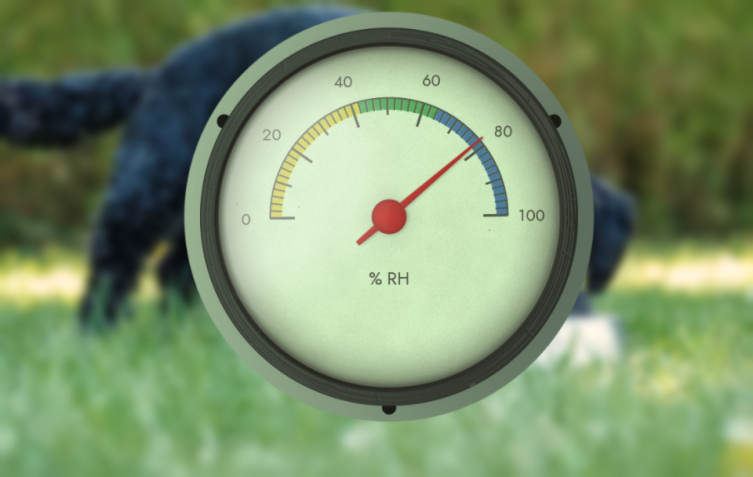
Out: {"value": 78, "unit": "%"}
